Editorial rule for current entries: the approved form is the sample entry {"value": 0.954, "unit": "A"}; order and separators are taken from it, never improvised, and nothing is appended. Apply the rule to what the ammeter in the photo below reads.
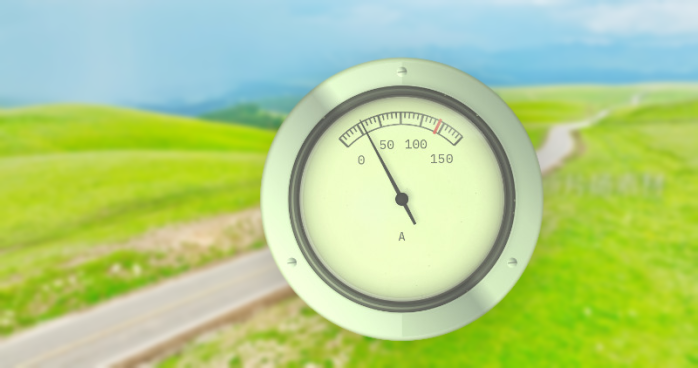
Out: {"value": 30, "unit": "A"}
